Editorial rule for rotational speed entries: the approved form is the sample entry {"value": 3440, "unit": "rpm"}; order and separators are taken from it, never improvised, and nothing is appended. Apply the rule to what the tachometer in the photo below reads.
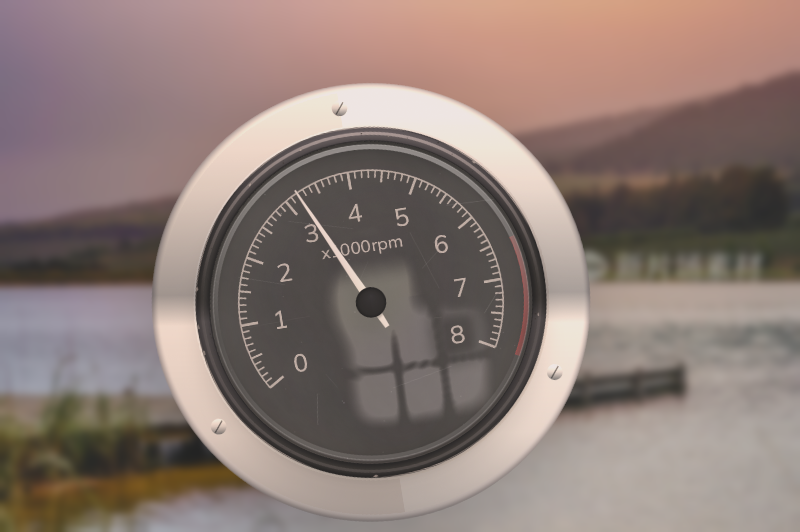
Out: {"value": 3200, "unit": "rpm"}
